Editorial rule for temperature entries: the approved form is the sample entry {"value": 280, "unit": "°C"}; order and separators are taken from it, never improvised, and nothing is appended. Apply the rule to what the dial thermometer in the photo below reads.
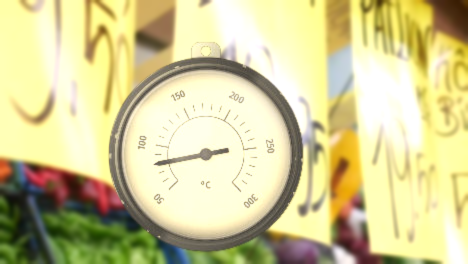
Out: {"value": 80, "unit": "°C"}
